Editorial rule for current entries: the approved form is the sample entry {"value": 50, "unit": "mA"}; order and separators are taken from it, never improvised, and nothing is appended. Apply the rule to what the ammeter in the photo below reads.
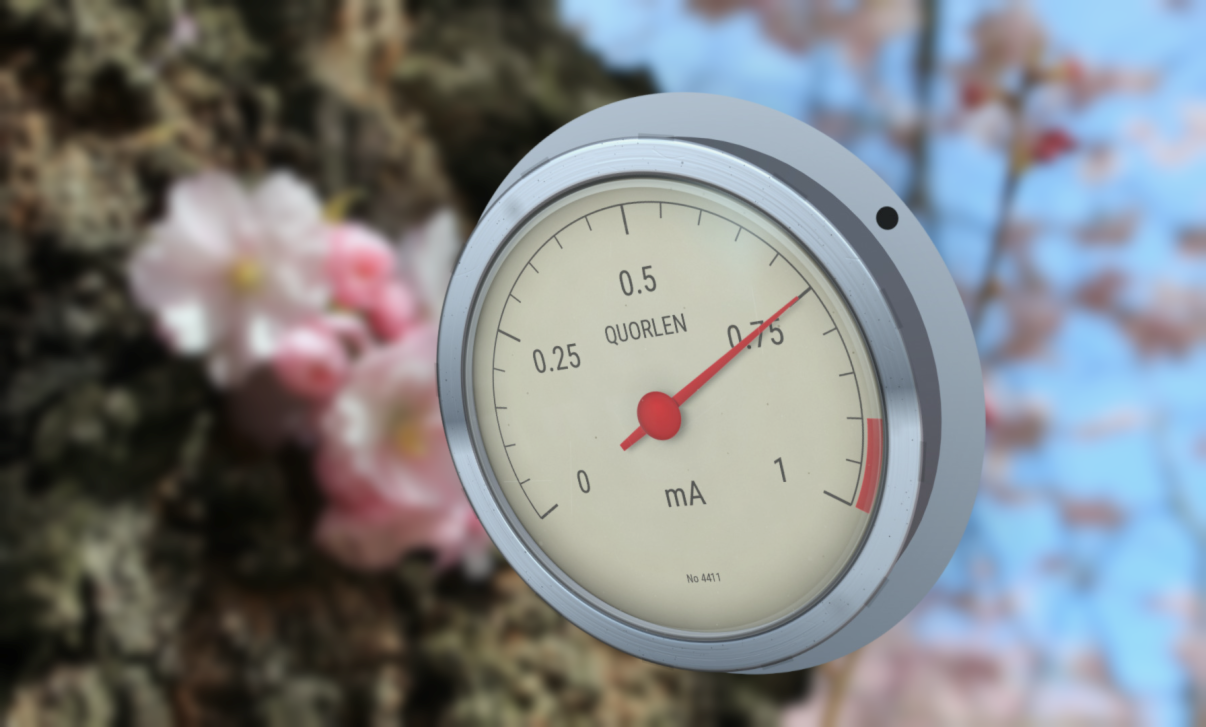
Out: {"value": 0.75, "unit": "mA"}
